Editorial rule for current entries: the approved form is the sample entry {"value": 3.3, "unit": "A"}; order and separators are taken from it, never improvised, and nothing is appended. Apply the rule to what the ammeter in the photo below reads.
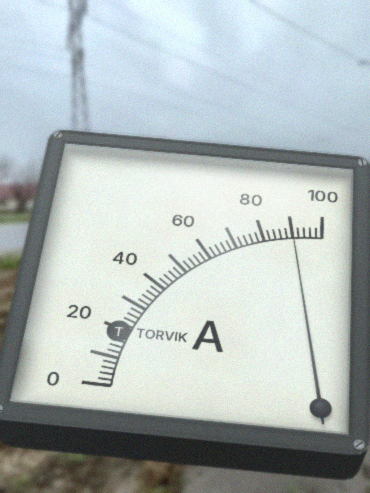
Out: {"value": 90, "unit": "A"}
